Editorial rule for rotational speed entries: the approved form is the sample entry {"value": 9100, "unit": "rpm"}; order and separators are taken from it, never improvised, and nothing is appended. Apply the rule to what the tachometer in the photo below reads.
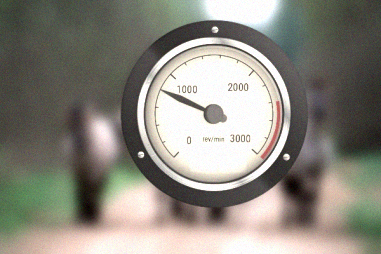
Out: {"value": 800, "unit": "rpm"}
